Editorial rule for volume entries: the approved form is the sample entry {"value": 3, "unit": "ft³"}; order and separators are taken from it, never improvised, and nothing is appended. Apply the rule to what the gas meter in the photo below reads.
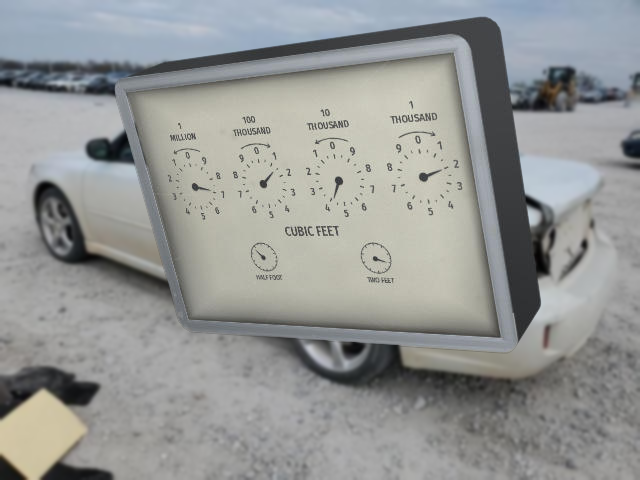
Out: {"value": 714200, "unit": "ft³"}
